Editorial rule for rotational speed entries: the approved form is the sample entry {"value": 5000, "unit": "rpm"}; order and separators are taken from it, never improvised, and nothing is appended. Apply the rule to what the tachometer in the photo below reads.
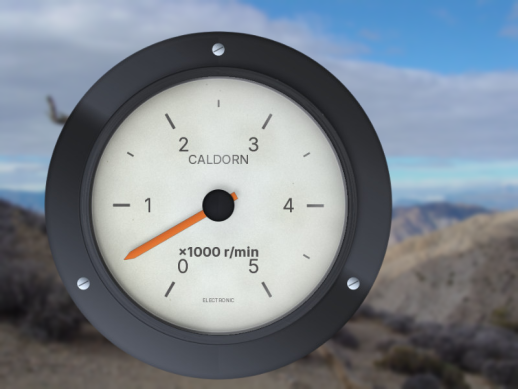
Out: {"value": 500, "unit": "rpm"}
